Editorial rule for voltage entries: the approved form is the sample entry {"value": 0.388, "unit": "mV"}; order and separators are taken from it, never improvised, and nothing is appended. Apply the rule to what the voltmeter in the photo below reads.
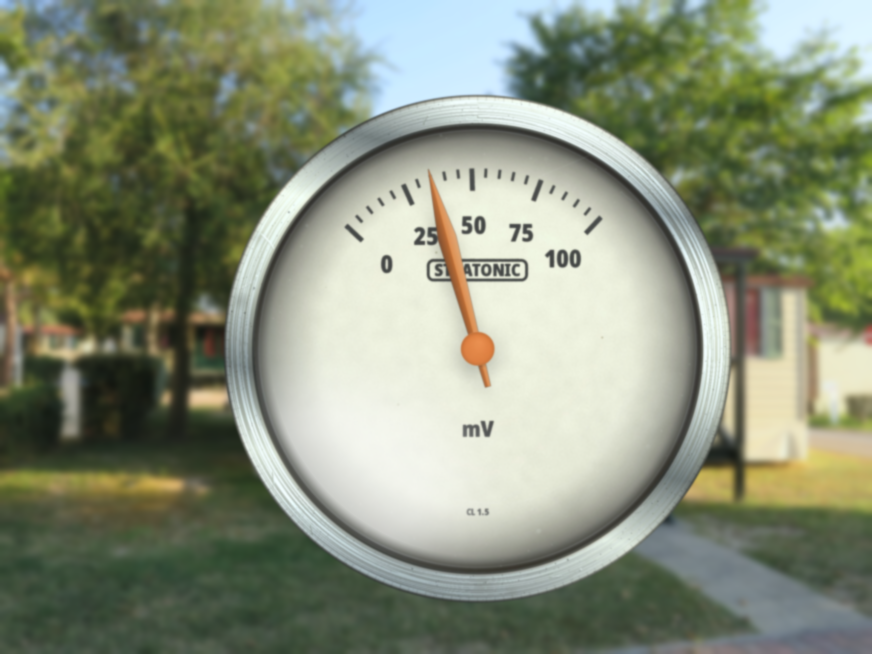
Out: {"value": 35, "unit": "mV"}
